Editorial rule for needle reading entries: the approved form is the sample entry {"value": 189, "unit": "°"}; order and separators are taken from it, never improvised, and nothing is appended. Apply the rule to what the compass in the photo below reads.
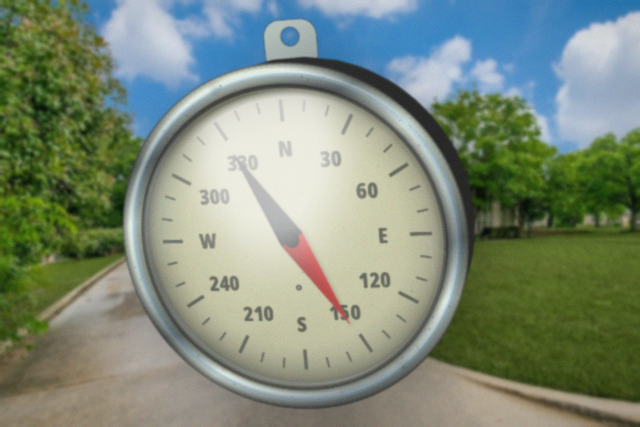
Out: {"value": 150, "unit": "°"}
